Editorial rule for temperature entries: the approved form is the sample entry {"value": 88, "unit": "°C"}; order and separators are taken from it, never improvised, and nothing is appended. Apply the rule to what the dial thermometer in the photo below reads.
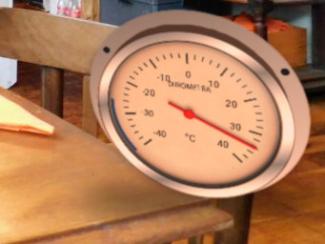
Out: {"value": 34, "unit": "°C"}
